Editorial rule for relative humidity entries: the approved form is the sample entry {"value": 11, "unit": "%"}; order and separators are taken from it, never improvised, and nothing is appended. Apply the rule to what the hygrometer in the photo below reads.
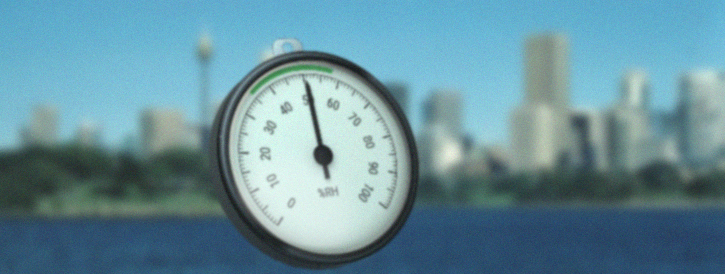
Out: {"value": 50, "unit": "%"}
